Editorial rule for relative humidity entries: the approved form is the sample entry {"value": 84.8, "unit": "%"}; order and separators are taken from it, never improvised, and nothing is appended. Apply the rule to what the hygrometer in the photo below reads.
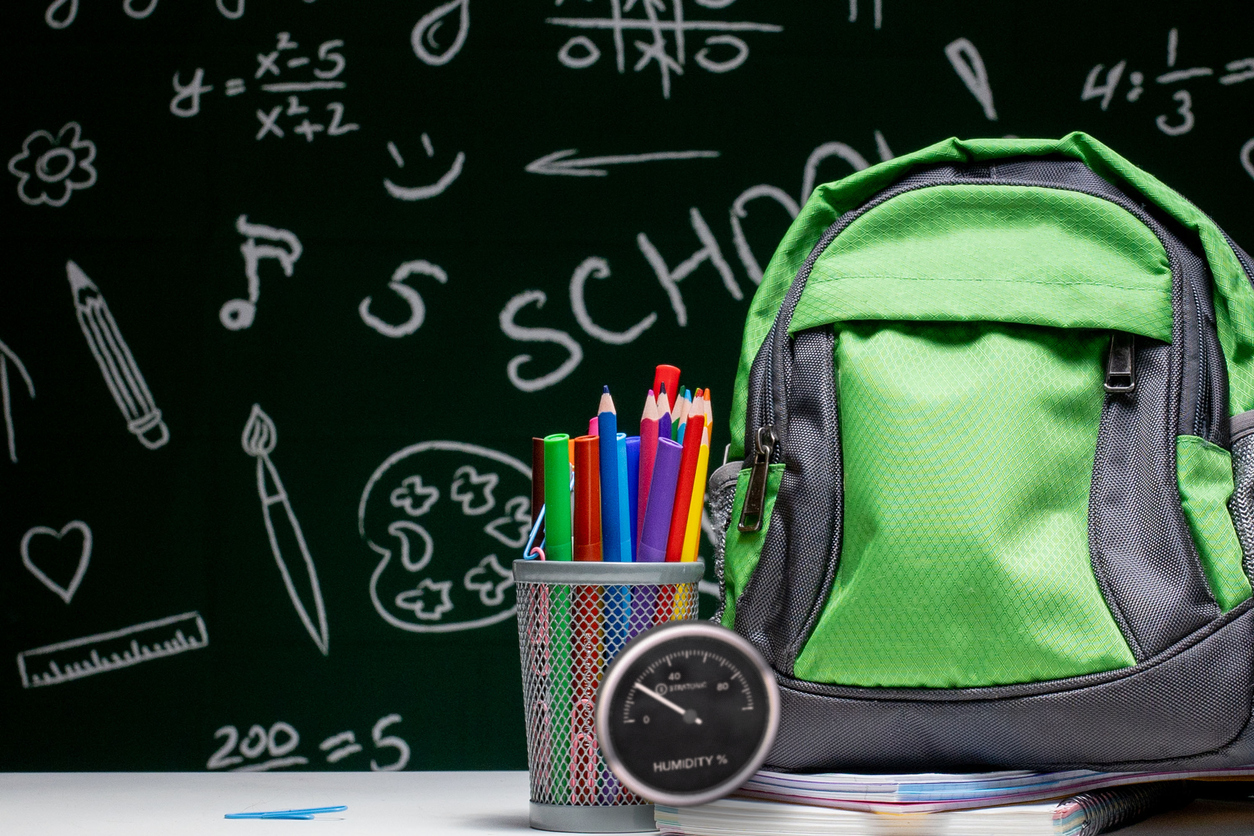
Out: {"value": 20, "unit": "%"}
